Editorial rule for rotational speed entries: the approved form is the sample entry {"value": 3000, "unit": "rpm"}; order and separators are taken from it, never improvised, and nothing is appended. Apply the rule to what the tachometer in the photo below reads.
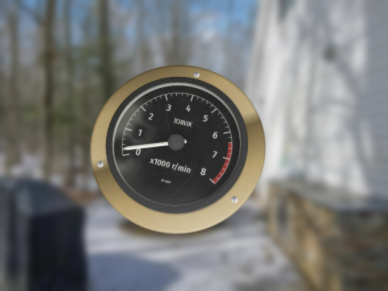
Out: {"value": 200, "unit": "rpm"}
